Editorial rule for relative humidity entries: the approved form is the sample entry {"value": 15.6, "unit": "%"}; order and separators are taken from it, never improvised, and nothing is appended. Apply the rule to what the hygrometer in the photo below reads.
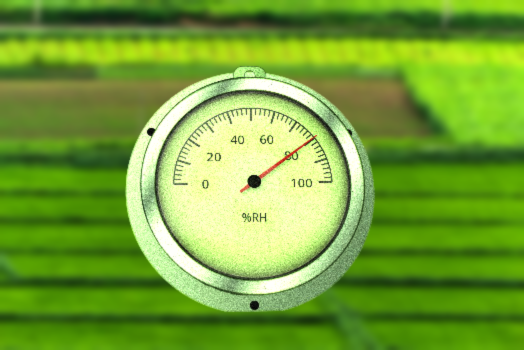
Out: {"value": 80, "unit": "%"}
